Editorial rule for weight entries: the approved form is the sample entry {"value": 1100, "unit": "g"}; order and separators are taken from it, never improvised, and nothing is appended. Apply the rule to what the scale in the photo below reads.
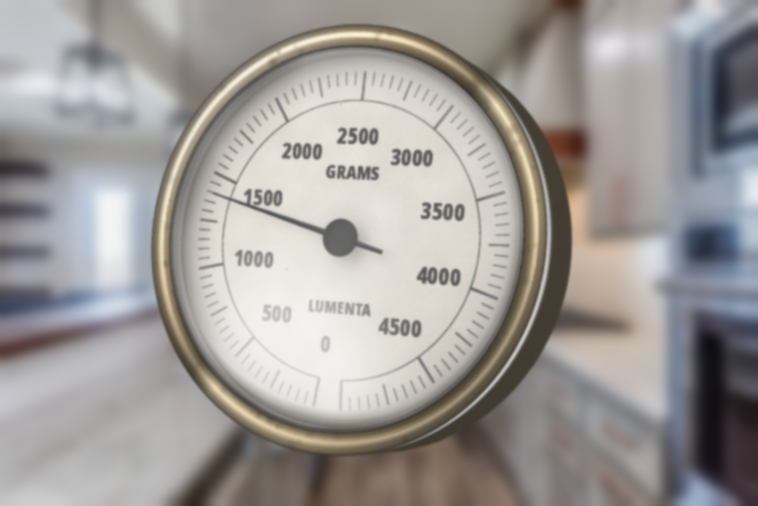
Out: {"value": 1400, "unit": "g"}
